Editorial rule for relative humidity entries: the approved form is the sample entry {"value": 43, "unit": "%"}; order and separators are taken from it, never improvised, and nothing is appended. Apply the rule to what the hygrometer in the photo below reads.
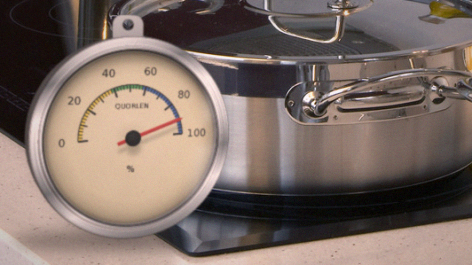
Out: {"value": 90, "unit": "%"}
